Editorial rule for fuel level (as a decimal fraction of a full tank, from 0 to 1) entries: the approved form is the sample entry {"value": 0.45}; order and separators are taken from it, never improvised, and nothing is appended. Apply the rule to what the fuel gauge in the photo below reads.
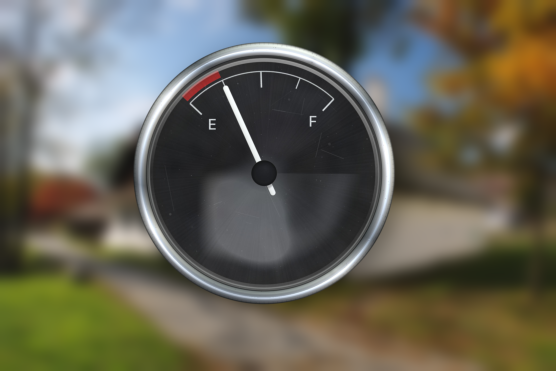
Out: {"value": 0.25}
